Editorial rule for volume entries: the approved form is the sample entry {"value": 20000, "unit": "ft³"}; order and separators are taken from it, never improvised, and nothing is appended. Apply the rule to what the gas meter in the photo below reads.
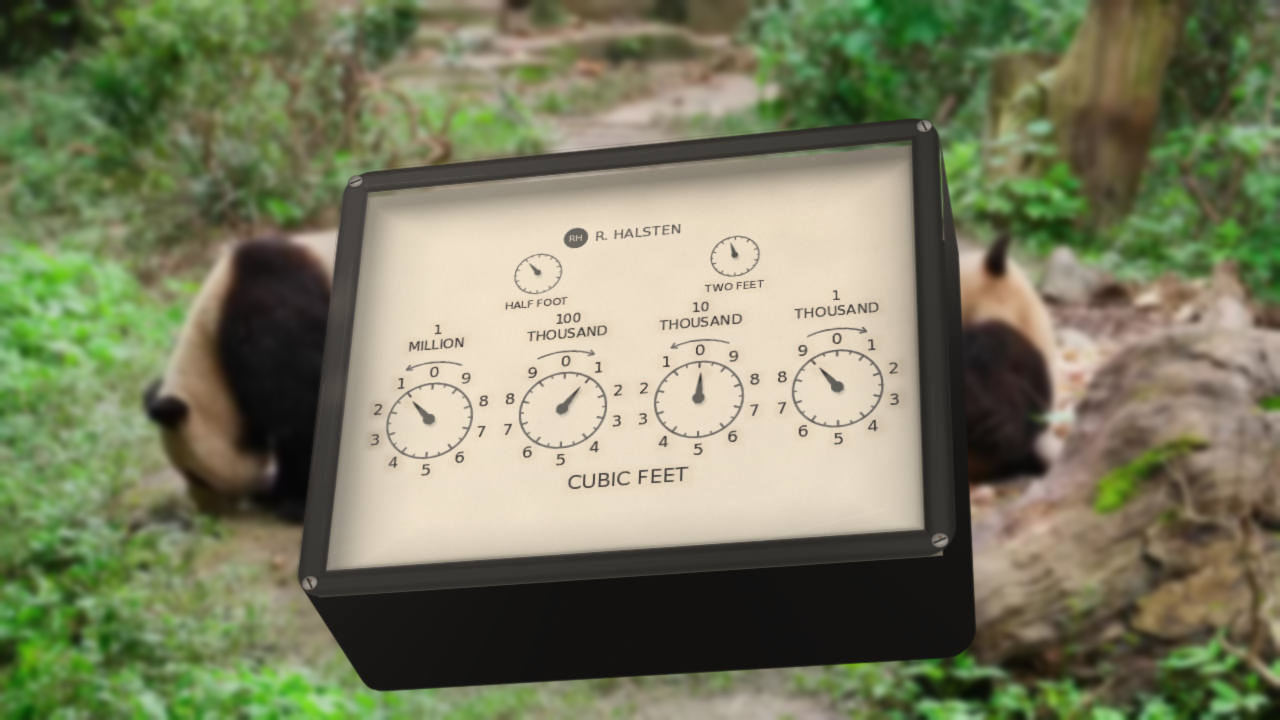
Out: {"value": 109900, "unit": "ft³"}
